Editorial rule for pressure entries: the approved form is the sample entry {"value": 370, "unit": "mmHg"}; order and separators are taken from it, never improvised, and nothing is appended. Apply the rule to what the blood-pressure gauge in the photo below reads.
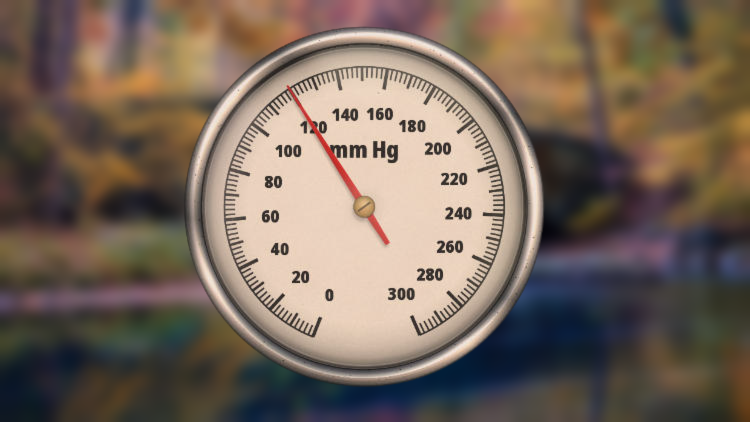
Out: {"value": 120, "unit": "mmHg"}
